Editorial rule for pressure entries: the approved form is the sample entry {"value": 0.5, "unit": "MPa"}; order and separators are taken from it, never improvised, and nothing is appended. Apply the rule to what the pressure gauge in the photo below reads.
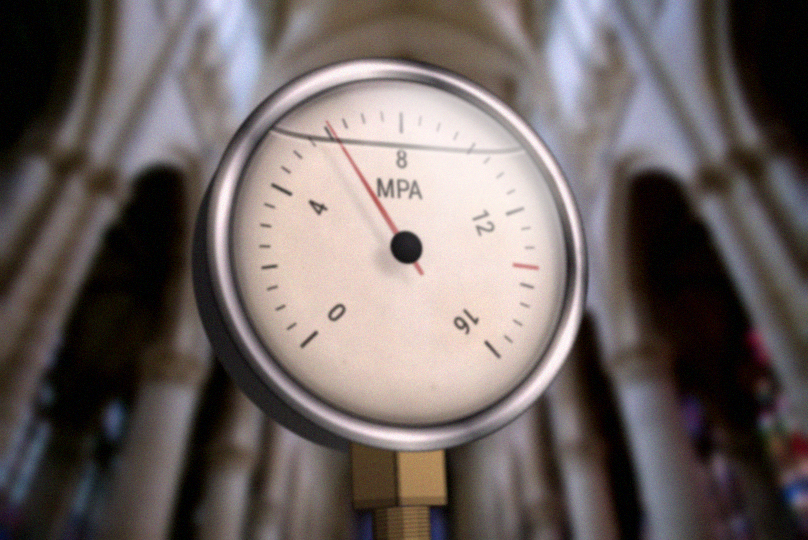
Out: {"value": 6, "unit": "MPa"}
